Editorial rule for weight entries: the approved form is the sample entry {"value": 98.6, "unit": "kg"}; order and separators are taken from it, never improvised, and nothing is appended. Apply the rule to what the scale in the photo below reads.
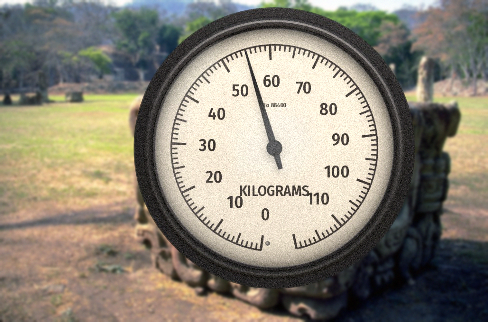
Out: {"value": 55, "unit": "kg"}
